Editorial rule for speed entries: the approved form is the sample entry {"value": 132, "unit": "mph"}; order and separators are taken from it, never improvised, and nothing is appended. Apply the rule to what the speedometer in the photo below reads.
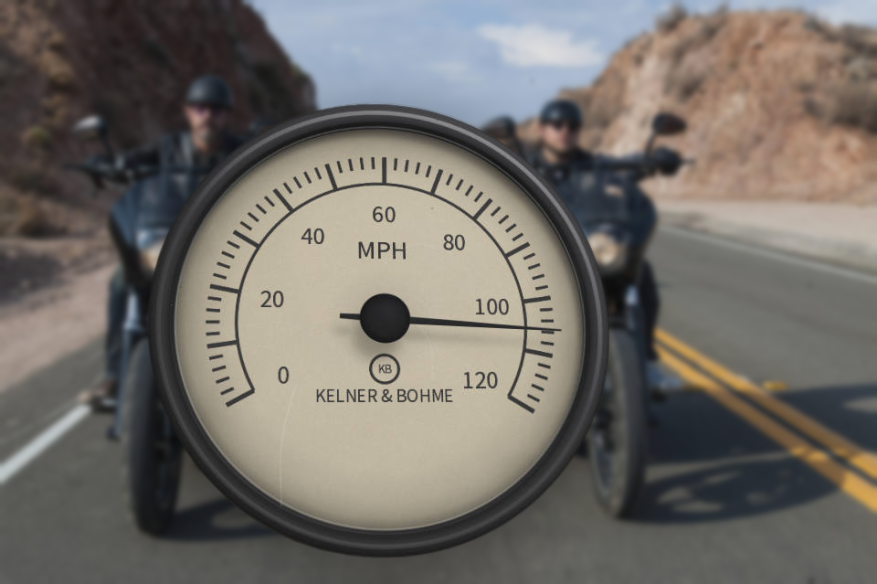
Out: {"value": 106, "unit": "mph"}
